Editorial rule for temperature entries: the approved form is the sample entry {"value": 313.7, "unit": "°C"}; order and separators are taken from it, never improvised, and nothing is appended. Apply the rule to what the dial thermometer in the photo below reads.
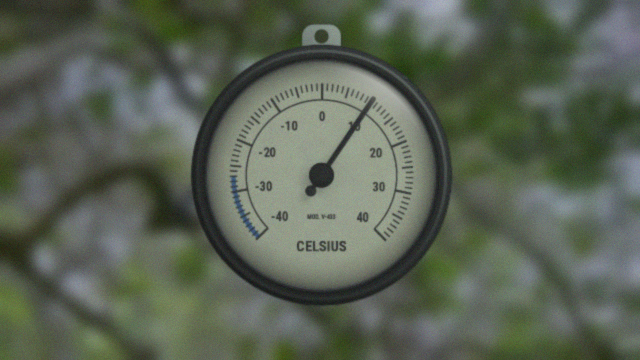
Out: {"value": 10, "unit": "°C"}
